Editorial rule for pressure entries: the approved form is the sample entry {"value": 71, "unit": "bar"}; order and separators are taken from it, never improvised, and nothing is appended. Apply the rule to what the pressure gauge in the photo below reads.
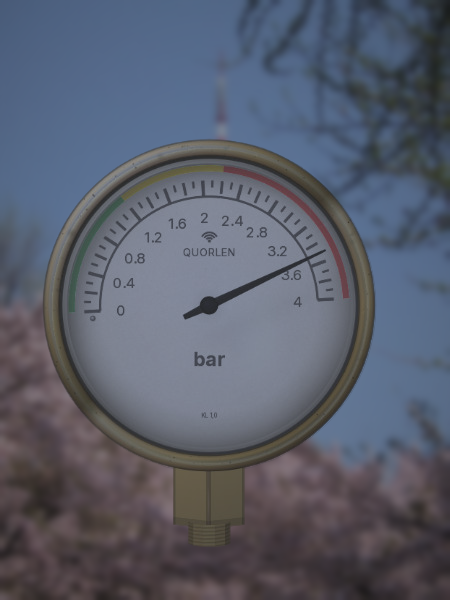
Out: {"value": 3.5, "unit": "bar"}
